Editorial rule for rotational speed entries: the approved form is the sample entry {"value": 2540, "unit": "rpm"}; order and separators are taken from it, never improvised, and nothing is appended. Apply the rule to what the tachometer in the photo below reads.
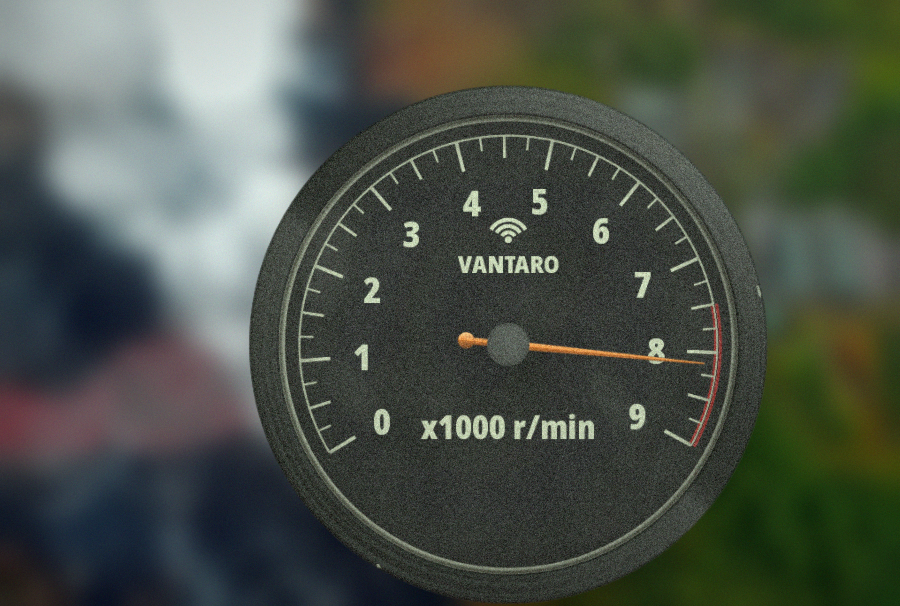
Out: {"value": 8125, "unit": "rpm"}
